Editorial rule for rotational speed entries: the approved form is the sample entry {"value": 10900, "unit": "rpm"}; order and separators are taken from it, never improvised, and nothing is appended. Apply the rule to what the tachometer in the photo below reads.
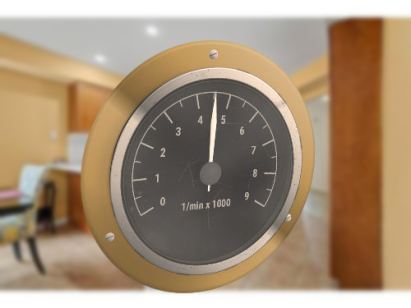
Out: {"value": 4500, "unit": "rpm"}
